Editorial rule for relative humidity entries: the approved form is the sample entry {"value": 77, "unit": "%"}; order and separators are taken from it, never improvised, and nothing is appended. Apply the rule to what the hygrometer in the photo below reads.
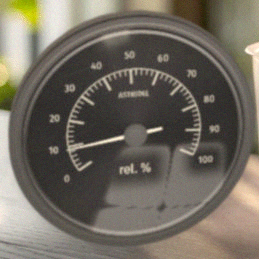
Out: {"value": 10, "unit": "%"}
